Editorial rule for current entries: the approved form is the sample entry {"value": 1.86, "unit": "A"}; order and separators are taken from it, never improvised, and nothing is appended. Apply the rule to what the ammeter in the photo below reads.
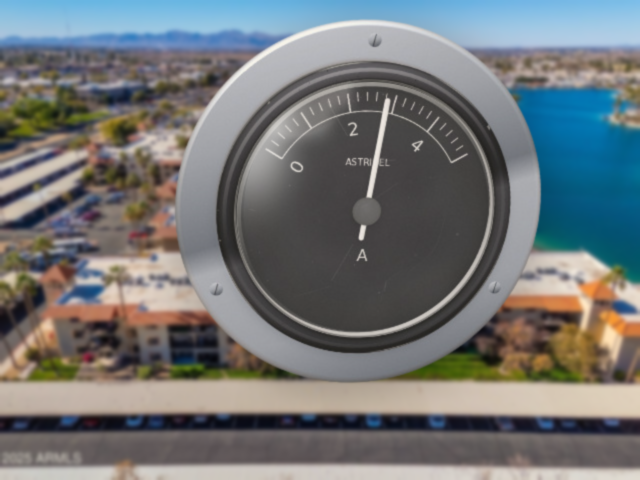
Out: {"value": 2.8, "unit": "A"}
